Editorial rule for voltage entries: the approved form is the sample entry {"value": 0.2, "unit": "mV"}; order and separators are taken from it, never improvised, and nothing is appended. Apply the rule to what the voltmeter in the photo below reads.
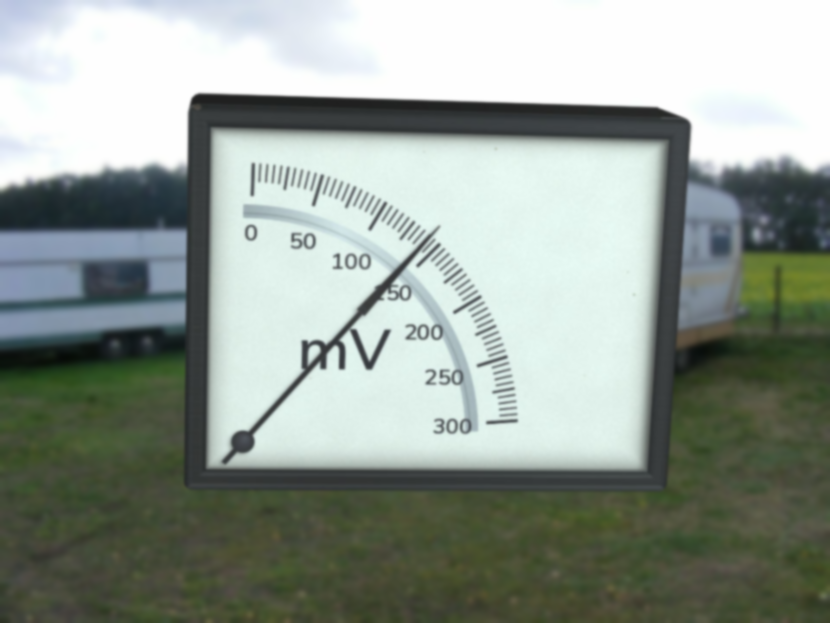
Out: {"value": 140, "unit": "mV"}
